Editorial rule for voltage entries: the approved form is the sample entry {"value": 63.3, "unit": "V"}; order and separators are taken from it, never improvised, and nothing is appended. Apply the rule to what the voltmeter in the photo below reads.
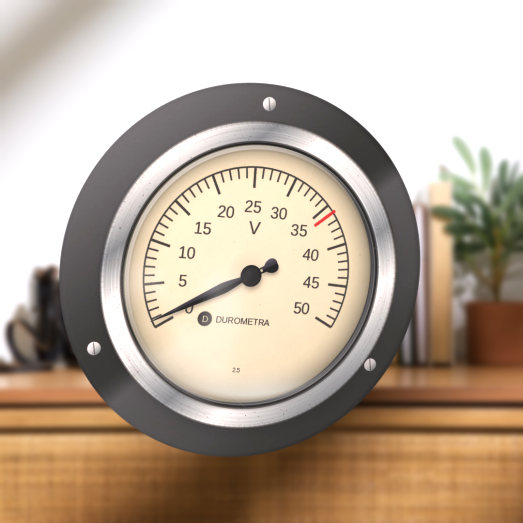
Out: {"value": 1, "unit": "V"}
